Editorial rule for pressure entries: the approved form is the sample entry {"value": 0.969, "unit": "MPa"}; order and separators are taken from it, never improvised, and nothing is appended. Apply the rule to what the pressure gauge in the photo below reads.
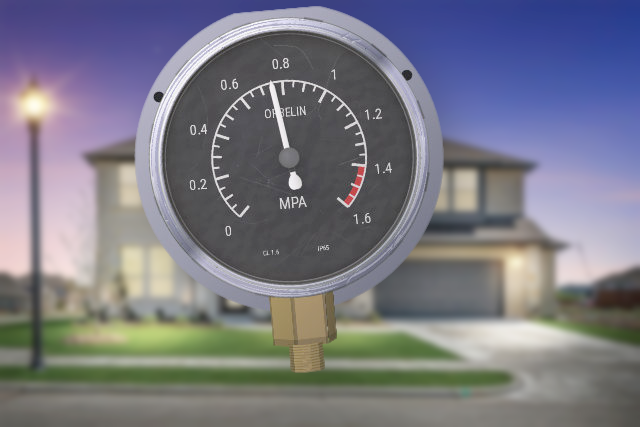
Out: {"value": 0.75, "unit": "MPa"}
